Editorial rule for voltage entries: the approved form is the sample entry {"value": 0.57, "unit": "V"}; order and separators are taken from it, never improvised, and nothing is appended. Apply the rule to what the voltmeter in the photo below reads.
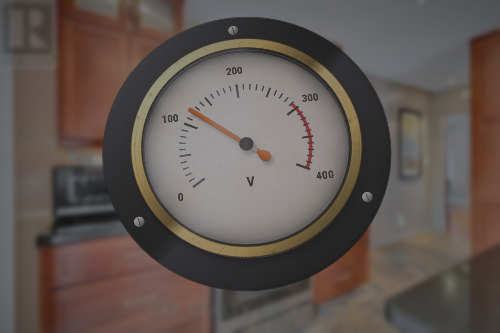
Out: {"value": 120, "unit": "V"}
